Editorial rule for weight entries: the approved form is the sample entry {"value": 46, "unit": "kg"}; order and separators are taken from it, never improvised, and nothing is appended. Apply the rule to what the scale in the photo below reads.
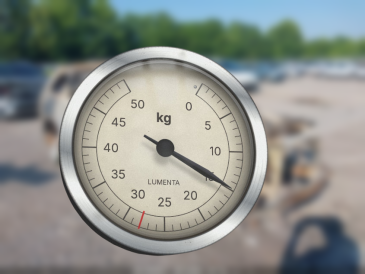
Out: {"value": 15, "unit": "kg"}
